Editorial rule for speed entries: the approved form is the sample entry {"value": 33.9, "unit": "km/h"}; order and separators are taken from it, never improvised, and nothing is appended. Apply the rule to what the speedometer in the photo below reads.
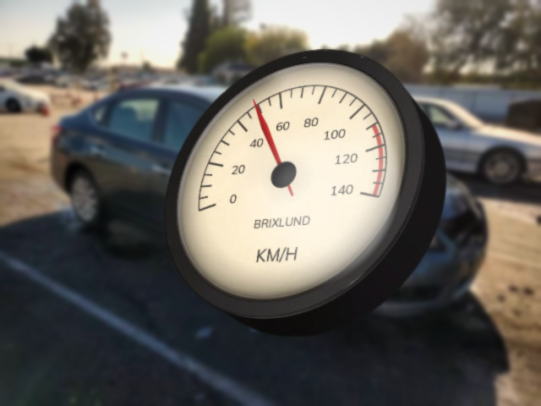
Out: {"value": 50, "unit": "km/h"}
